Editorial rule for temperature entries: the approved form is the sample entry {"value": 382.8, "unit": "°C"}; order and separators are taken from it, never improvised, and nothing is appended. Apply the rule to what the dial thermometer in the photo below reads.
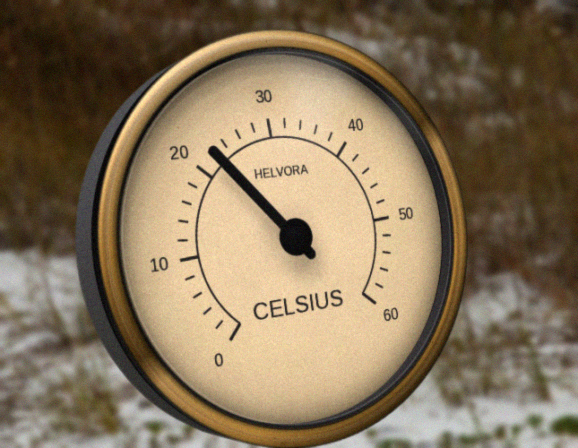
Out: {"value": 22, "unit": "°C"}
